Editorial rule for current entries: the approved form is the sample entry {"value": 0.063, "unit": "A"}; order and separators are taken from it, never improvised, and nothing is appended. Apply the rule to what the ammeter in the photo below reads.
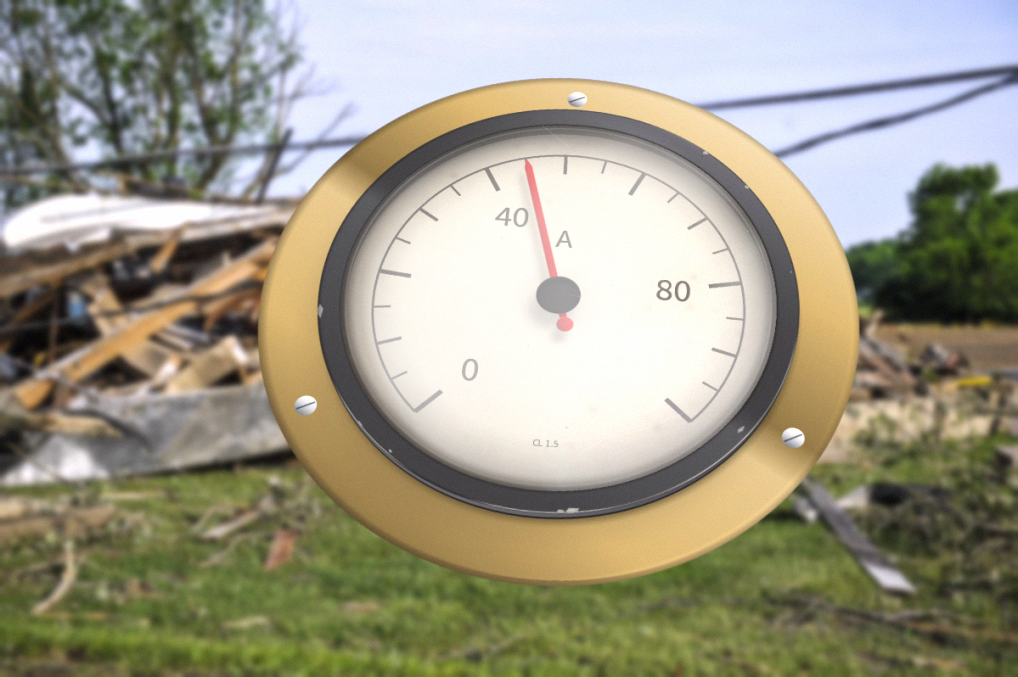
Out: {"value": 45, "unit": "A"}
